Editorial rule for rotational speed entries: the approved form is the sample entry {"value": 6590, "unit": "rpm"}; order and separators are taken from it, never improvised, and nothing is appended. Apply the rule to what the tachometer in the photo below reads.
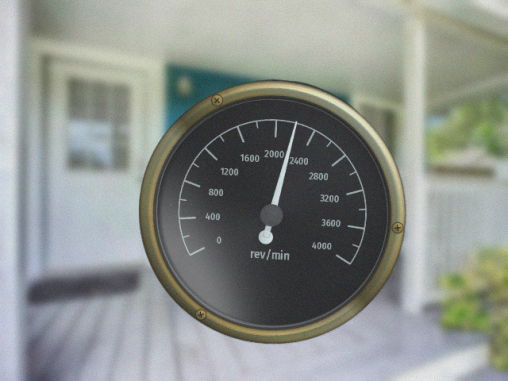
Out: {"value": 2200, "unit": "rpm"}
